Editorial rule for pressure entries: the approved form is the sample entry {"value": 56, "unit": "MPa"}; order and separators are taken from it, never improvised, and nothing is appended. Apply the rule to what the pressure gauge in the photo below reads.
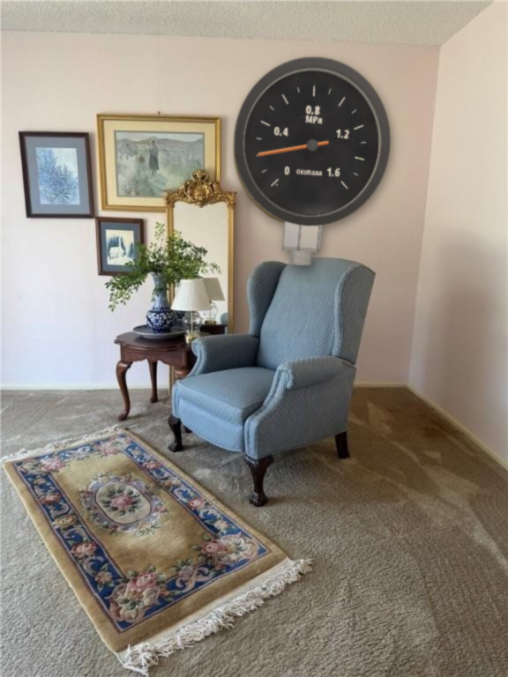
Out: {"value": 0.2, "unit": "MPa"}
